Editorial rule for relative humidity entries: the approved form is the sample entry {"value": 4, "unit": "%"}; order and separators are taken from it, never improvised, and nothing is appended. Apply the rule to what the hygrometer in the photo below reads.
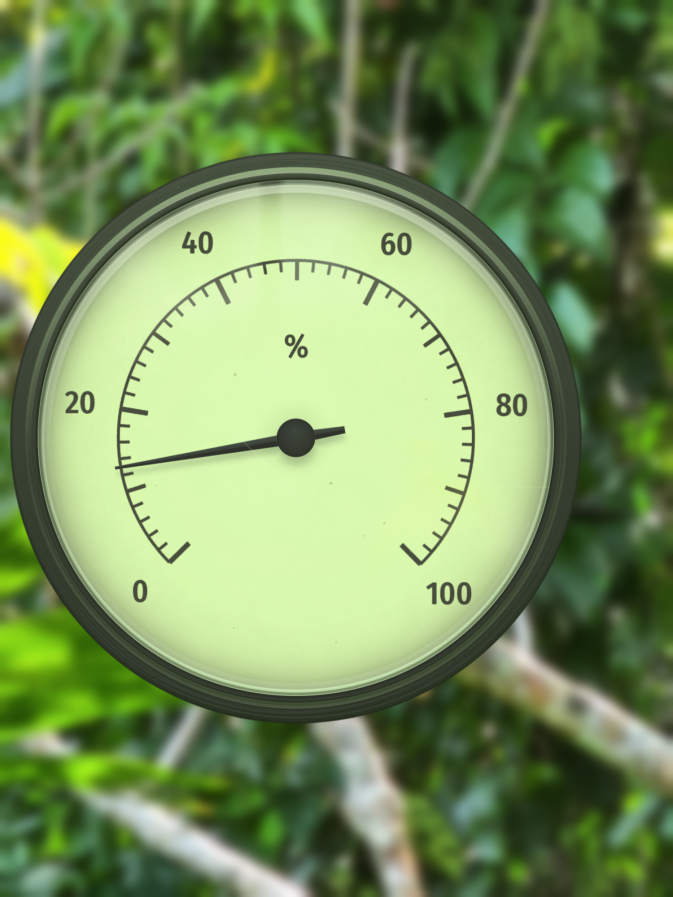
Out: {"value": 13, "unit": "%"}
